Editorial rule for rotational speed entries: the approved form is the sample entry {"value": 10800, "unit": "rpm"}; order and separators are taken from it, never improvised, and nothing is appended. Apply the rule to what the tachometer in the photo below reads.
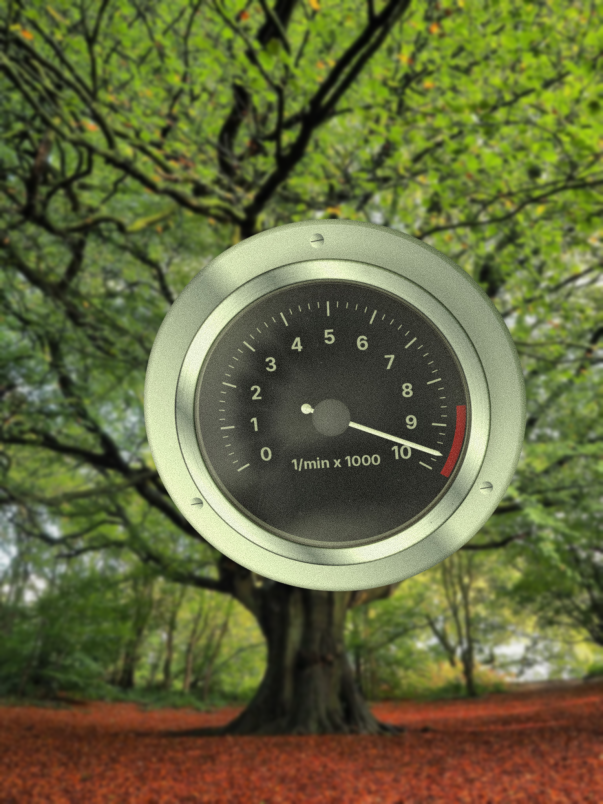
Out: {"value": 9600, "unit": "rpm"}
